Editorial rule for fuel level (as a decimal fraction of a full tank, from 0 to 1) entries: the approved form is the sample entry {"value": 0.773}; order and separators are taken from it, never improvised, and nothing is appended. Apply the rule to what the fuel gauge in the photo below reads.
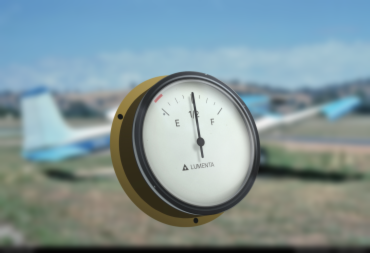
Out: {"value": 0.5}
